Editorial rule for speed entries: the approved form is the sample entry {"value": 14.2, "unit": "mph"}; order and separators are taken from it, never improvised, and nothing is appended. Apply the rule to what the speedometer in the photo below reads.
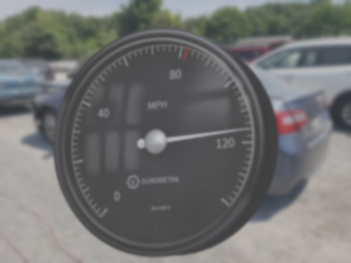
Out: {"value": 116, "unit": "mph"}
